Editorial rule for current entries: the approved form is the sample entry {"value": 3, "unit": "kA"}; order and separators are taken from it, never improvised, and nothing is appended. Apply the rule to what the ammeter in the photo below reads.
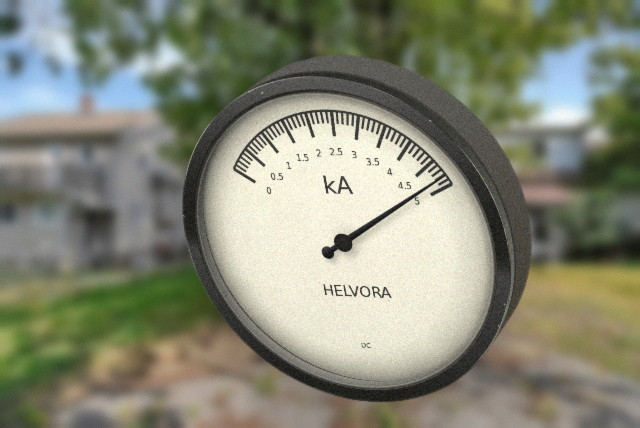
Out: {"value": 4.8, "unit": "kA"}
